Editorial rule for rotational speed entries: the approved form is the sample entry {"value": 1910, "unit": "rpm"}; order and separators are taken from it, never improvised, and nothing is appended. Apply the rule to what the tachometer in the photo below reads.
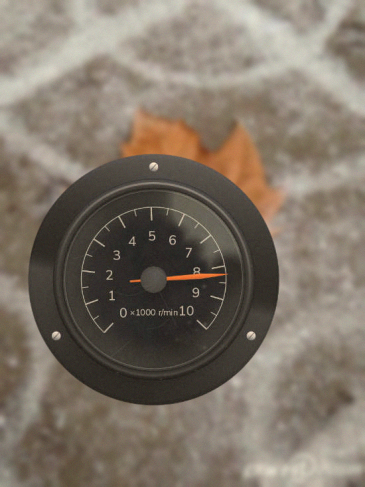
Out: {"value": 8250, "unit": "rpm"}
